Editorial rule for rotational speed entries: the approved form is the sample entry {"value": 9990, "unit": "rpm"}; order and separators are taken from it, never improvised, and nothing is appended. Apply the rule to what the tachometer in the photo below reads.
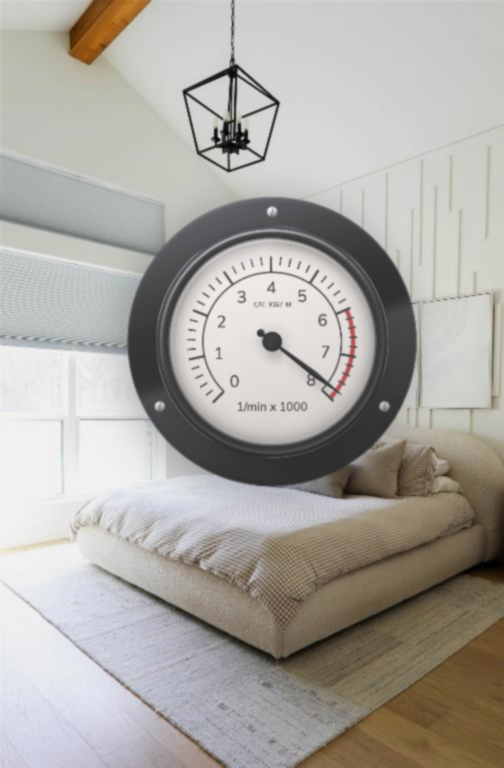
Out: {"value": 7800, "unit": "rpm"}
